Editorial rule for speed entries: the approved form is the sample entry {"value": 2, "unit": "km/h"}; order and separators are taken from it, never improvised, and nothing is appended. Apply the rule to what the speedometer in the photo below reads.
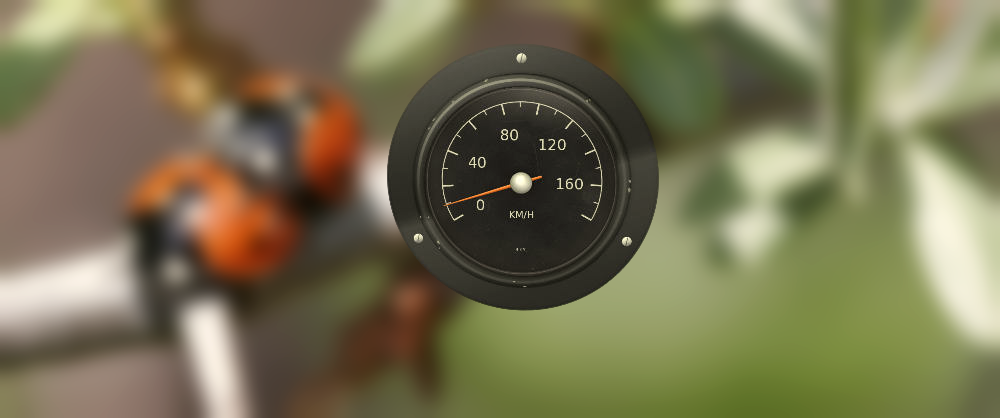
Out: {"value": 10, "unit": "km/h"}
